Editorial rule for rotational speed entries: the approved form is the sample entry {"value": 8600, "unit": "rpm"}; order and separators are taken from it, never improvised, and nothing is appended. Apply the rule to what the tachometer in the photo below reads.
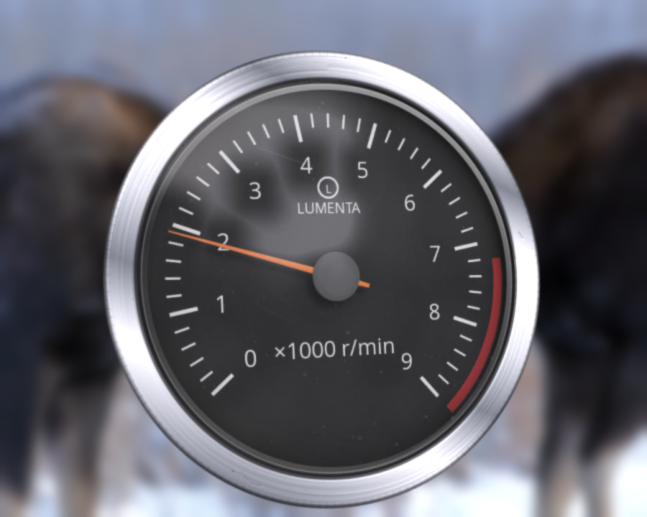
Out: {"value": 1900, "unit": "rpm"}
